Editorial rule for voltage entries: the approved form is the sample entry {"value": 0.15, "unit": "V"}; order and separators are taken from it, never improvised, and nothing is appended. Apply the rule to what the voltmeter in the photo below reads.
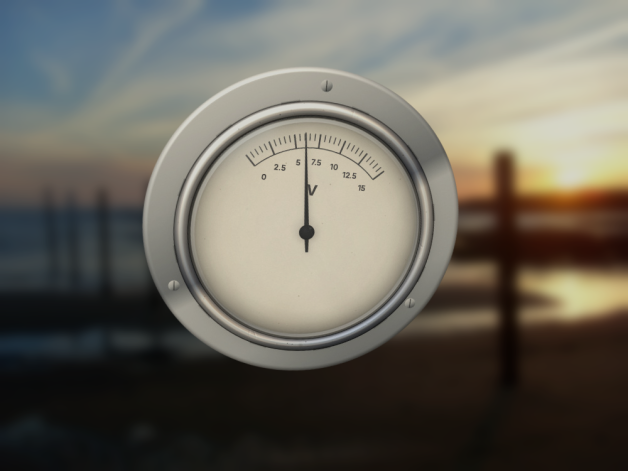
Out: {"value": 6, "unit": "V"}
